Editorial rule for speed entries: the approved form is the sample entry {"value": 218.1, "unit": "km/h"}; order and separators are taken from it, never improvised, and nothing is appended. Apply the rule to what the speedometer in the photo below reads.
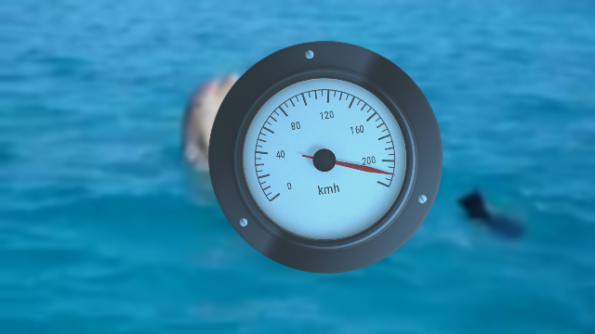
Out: {"value": 210, "unit": "km/h"}
